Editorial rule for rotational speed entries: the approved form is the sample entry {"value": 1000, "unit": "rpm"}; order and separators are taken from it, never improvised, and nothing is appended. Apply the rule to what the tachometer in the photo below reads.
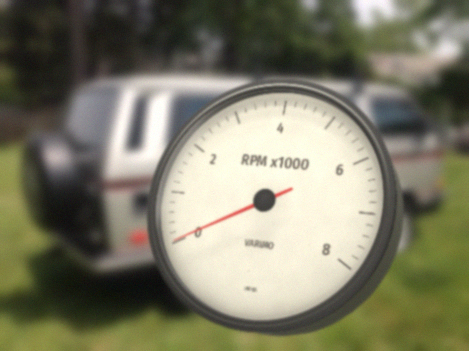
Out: {"value": 0, "unit": "rpm"}
